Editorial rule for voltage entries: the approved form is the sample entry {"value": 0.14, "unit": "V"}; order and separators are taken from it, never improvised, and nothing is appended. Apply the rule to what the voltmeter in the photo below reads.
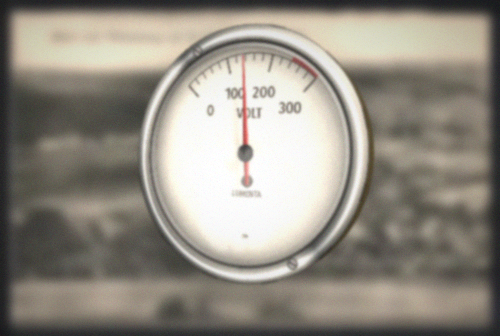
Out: {"value": 140, "unit": "V"}
